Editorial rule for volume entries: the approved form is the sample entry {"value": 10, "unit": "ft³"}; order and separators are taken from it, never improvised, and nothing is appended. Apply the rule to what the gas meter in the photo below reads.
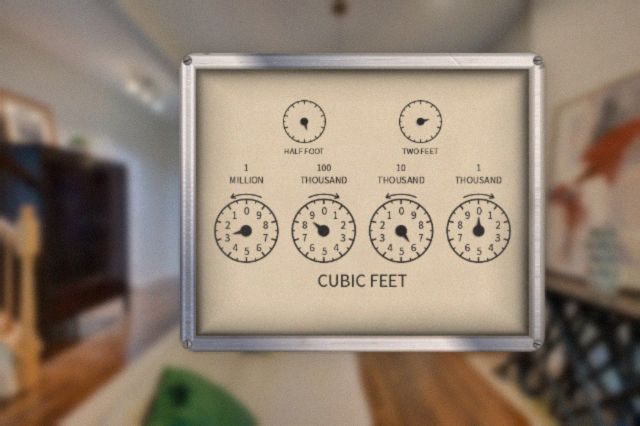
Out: {"value": 286000, "unit": "ft³"}
